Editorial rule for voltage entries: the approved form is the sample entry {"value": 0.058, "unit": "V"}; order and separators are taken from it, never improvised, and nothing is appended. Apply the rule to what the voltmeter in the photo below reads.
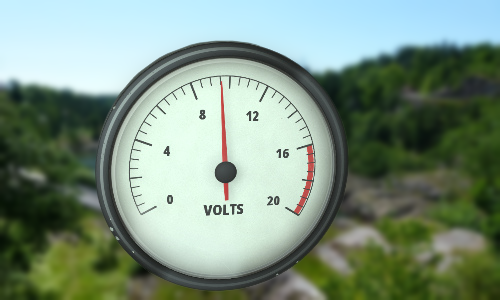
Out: {"value": 9.5, "unit": "V"}
